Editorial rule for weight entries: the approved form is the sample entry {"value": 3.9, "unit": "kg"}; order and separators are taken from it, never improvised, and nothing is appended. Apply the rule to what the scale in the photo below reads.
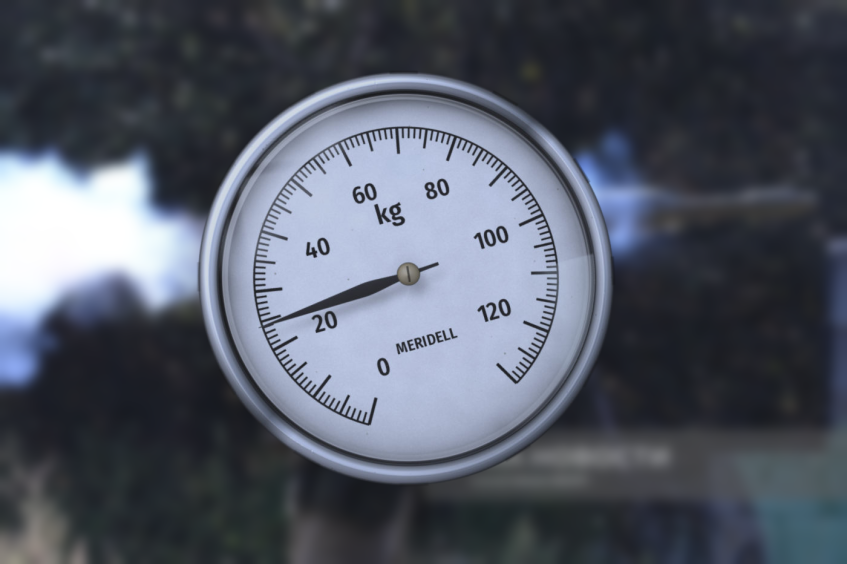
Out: {"value": 24, "unit": "kg"}
